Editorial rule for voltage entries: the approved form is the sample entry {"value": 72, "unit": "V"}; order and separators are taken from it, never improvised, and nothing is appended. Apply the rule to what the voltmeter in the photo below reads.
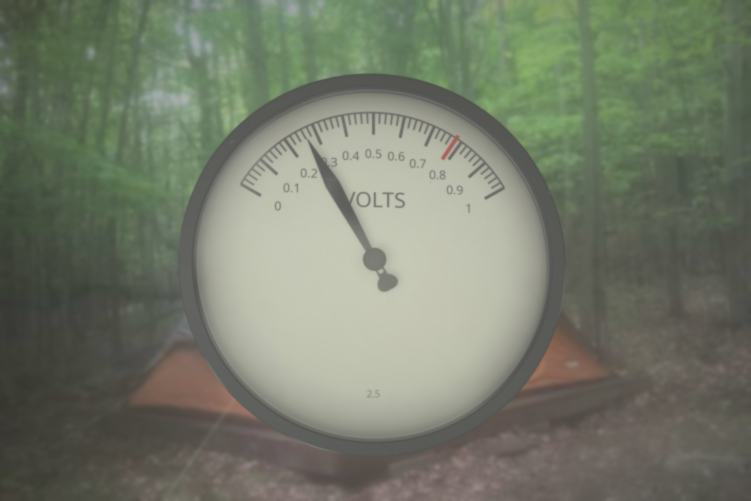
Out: {"value": 0.26, "unit": "V"}
